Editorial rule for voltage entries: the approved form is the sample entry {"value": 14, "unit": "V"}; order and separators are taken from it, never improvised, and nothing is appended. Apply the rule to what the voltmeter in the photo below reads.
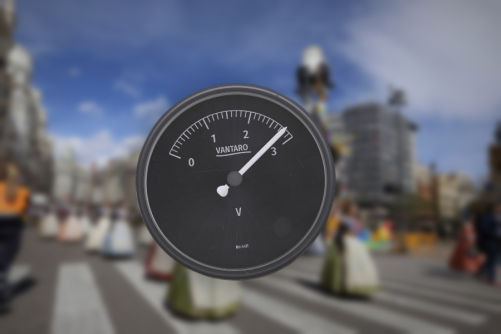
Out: {"value": 2.8, "unit": "V"}
